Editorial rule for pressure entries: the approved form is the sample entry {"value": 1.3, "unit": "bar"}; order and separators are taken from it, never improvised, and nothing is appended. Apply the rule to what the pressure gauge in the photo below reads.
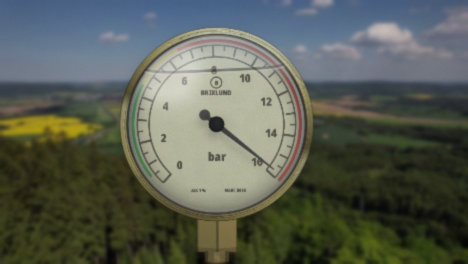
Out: {"value": 15.75, "unit": "bar"}
